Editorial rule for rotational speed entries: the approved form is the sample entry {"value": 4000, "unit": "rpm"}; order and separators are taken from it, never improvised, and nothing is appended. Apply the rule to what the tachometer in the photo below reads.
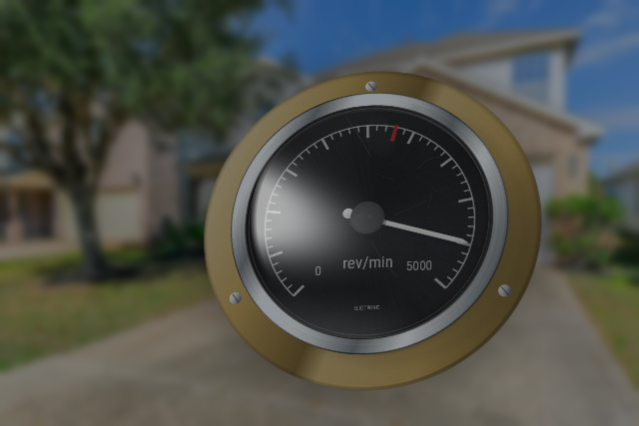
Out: {"value": 4500, "unit": "rpm"}
